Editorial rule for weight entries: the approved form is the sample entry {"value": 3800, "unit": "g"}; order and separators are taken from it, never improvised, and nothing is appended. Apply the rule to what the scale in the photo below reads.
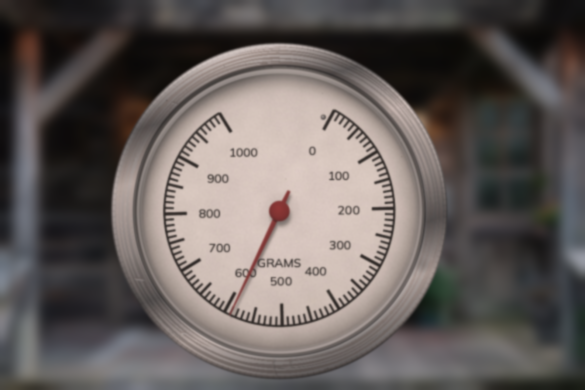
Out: {"value": 590, "unit": "g"}
